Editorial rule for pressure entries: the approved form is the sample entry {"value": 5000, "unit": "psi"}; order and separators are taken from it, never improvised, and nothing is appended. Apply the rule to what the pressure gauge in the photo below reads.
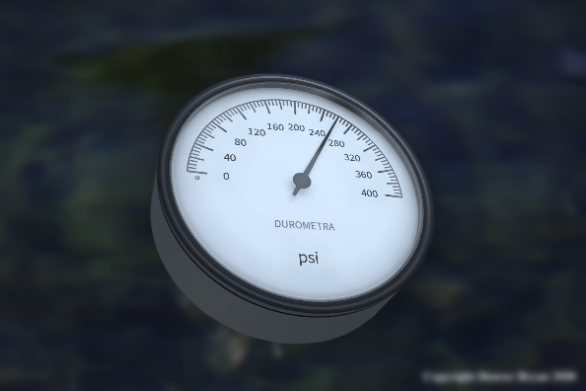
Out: {"value": 260, "unit": "psi"}
